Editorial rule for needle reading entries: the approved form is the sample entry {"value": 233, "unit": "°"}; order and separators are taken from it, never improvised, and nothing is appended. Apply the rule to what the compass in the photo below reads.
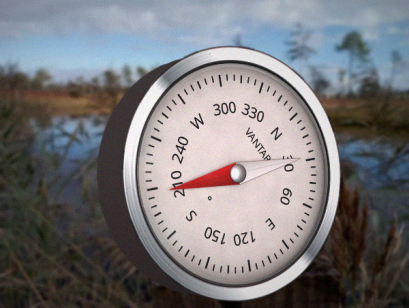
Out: {"value": 207.5, "unit": "°"}
